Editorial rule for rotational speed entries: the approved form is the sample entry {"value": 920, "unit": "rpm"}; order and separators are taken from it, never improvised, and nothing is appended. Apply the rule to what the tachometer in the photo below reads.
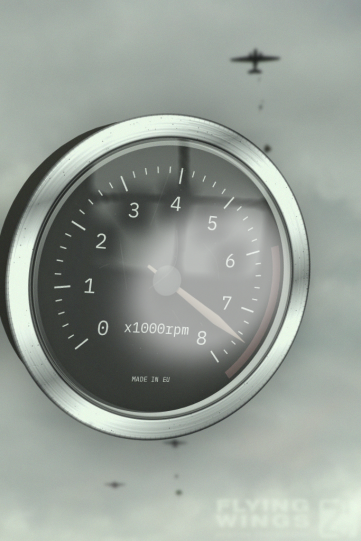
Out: {"value": 7500, "unit": "rpm"}
